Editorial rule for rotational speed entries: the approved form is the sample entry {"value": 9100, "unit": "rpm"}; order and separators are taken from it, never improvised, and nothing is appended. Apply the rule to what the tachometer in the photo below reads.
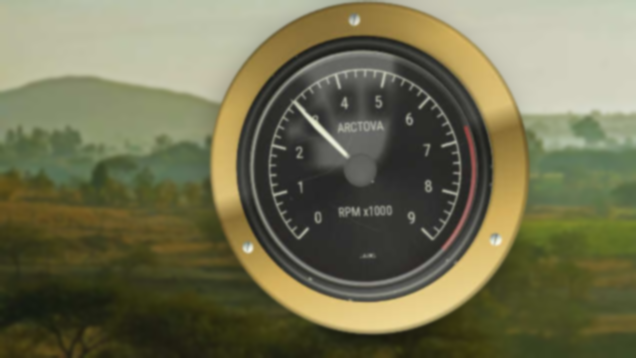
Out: {"value": 3000, "unit": "rpm"}
